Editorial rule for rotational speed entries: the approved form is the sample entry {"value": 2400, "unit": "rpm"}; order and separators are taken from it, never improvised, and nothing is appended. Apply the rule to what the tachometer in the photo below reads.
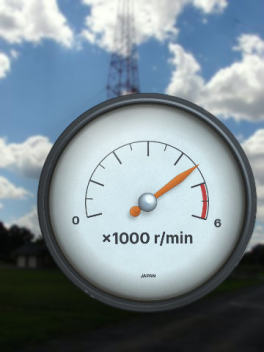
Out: {"value": 4500, "unit": "rpm"}
